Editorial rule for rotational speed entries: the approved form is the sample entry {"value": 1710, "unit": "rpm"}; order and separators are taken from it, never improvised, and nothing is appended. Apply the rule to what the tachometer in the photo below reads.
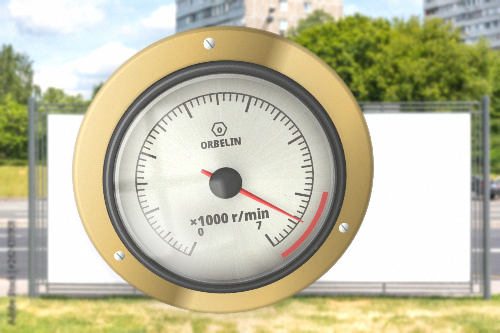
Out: {"value": 6400, "unit": "rpm"}
